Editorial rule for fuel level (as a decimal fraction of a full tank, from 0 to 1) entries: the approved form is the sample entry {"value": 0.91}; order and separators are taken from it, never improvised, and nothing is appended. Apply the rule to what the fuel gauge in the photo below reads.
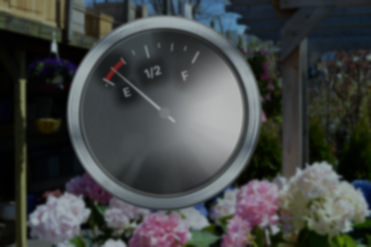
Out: {"value": 0.125}
